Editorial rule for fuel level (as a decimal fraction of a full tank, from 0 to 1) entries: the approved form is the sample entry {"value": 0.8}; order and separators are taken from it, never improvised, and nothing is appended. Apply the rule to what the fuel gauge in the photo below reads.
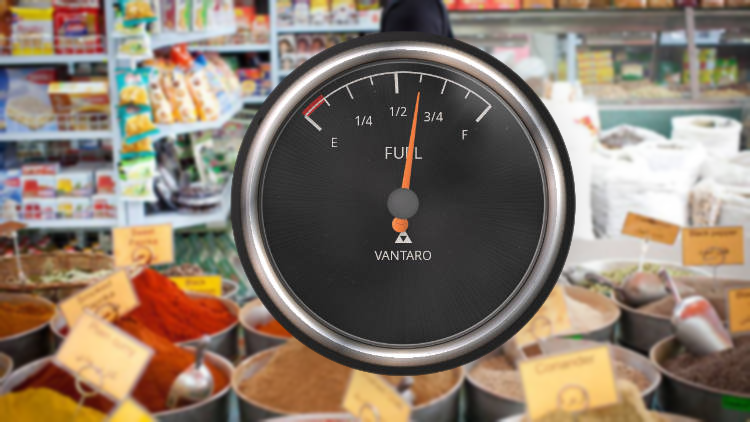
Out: {"value": 0.625}
